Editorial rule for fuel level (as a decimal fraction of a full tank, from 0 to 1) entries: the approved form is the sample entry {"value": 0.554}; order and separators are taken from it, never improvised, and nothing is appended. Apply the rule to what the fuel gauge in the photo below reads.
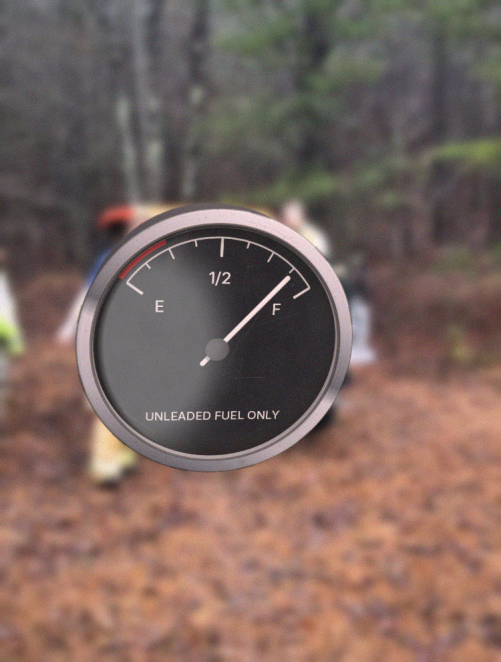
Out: {"value": 0.875}
